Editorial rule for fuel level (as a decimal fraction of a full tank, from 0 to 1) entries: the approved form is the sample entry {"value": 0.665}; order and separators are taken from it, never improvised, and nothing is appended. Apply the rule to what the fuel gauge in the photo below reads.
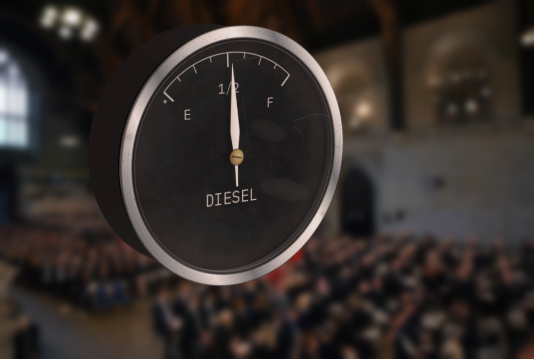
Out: {"value": 0.5}
